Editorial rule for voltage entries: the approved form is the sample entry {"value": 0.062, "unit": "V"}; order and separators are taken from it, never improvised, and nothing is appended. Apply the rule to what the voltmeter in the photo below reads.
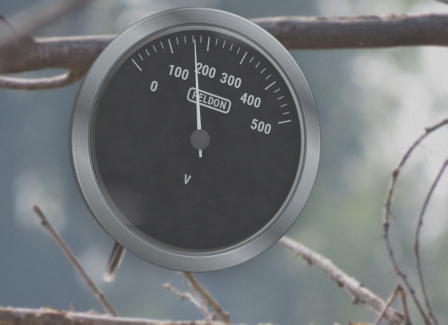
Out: {"value": 160, "unit": "V"}
